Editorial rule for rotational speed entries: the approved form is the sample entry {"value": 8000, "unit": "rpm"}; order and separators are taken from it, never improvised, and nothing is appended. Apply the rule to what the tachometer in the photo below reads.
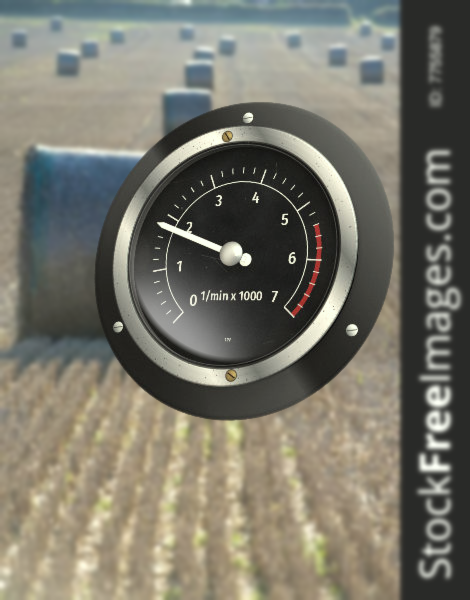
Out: {"value": 1800, "unit": "rpm"}
